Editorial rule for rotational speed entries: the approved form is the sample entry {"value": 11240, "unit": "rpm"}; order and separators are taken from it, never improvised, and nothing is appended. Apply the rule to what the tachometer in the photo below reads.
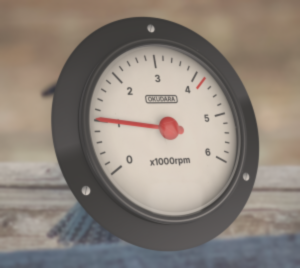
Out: {"value": 1000, "unit": "rpm"}
